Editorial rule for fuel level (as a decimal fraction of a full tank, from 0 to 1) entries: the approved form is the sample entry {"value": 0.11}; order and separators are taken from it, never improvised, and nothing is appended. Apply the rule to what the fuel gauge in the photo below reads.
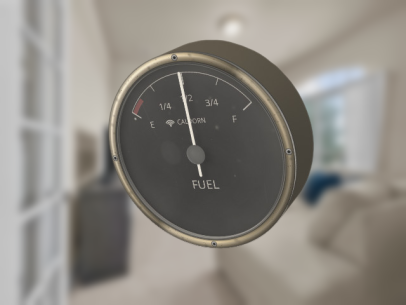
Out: {"value": 0.5}
